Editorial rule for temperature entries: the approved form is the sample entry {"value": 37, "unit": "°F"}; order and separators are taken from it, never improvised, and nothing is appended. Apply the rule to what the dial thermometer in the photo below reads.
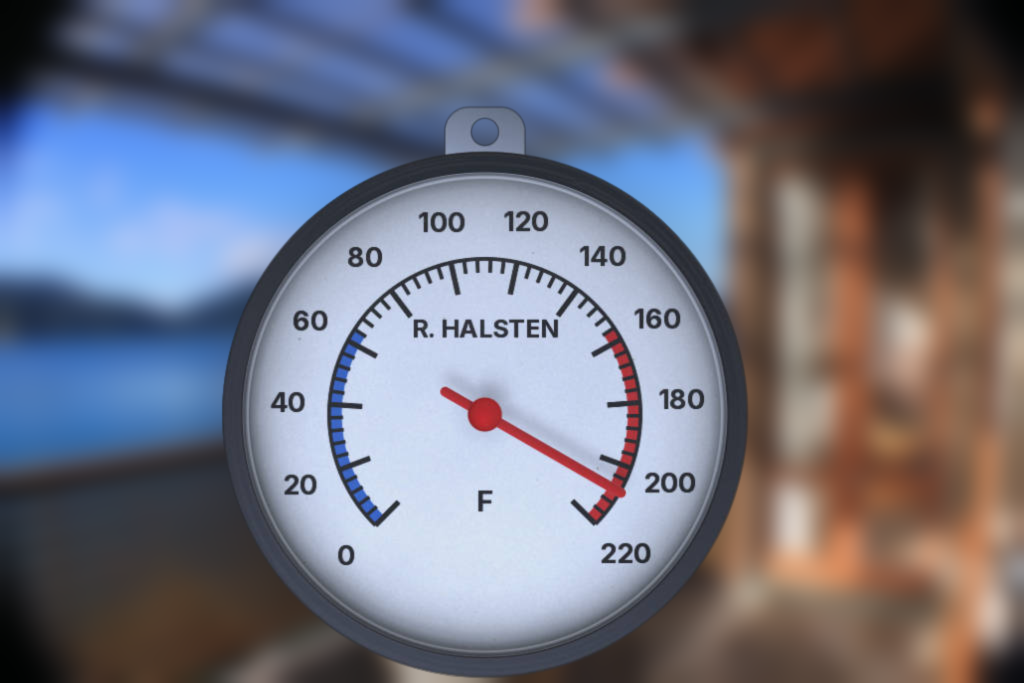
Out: {"value": 208, "unit": "°F"}
